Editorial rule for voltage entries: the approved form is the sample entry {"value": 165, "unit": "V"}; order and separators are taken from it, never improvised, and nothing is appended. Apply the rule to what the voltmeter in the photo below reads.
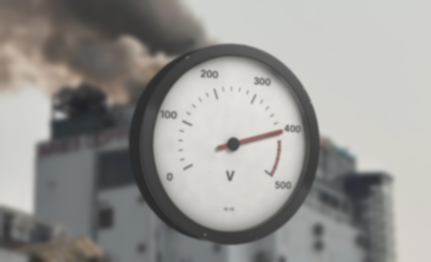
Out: {"value": 400, "unit": "V"}
